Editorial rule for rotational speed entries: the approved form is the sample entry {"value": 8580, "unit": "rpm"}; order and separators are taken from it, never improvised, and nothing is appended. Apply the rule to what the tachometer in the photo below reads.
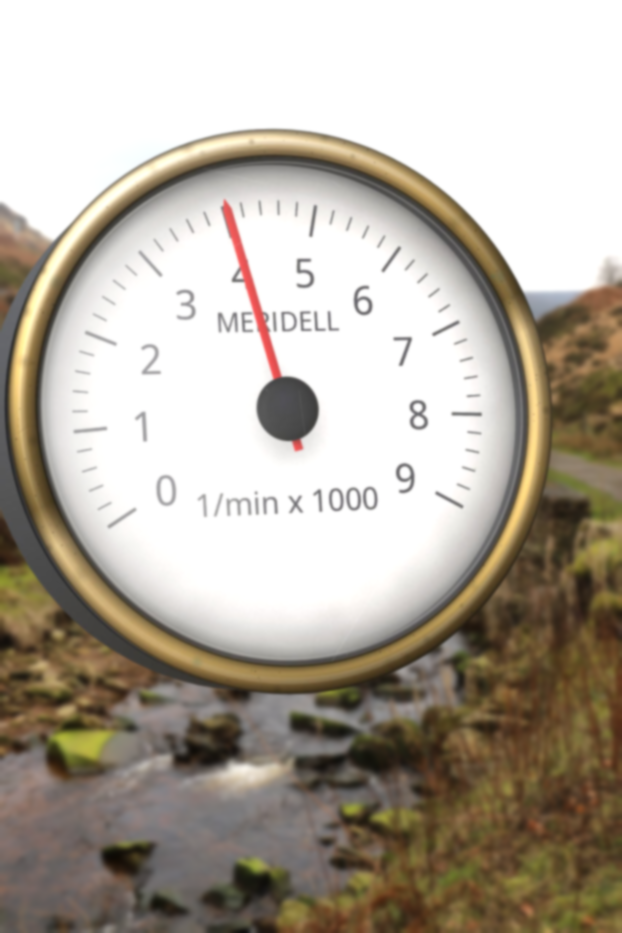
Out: {"value": 4000, "unit": "rpm"}
